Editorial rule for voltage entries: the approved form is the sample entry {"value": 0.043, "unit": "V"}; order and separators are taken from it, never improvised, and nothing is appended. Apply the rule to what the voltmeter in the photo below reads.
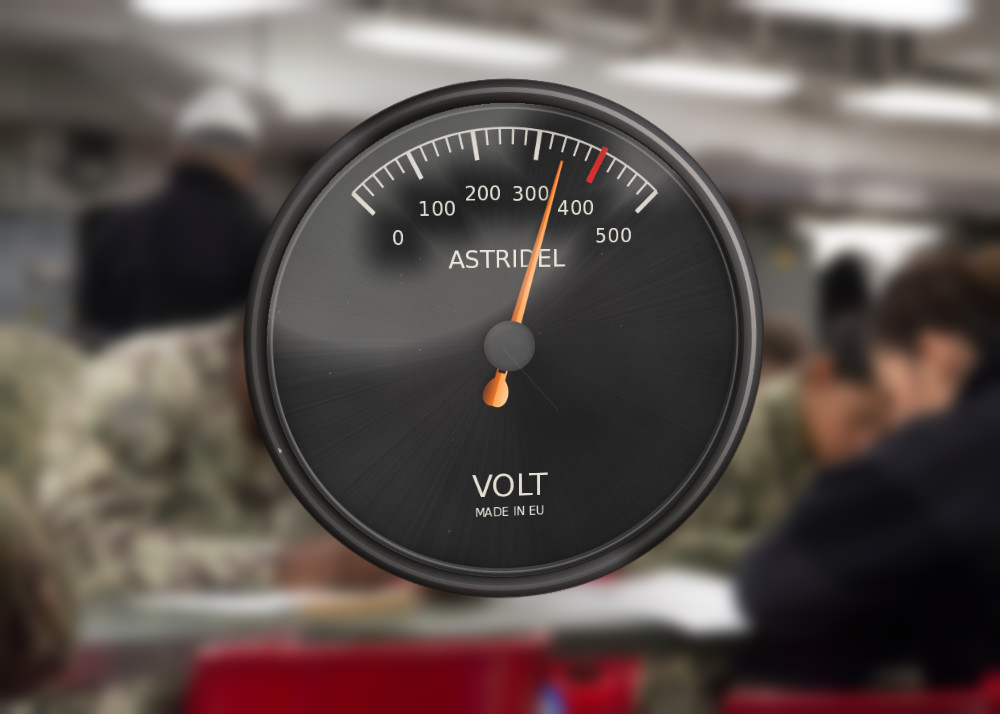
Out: {"value": 340, "unit": "V"}
